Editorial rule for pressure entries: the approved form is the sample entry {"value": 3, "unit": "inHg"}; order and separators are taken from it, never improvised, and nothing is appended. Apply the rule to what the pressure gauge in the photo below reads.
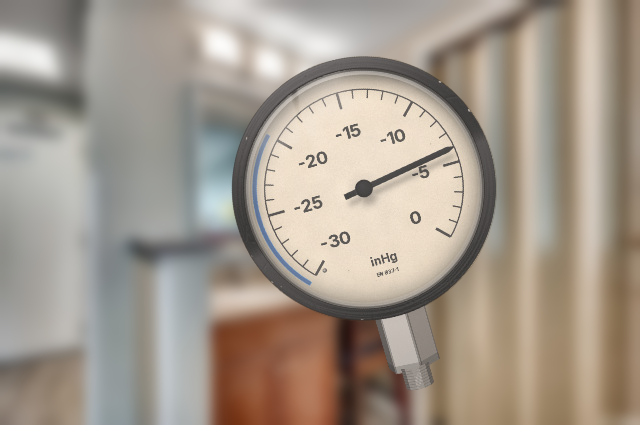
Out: {"value": -6, "unit": "inHg"}
